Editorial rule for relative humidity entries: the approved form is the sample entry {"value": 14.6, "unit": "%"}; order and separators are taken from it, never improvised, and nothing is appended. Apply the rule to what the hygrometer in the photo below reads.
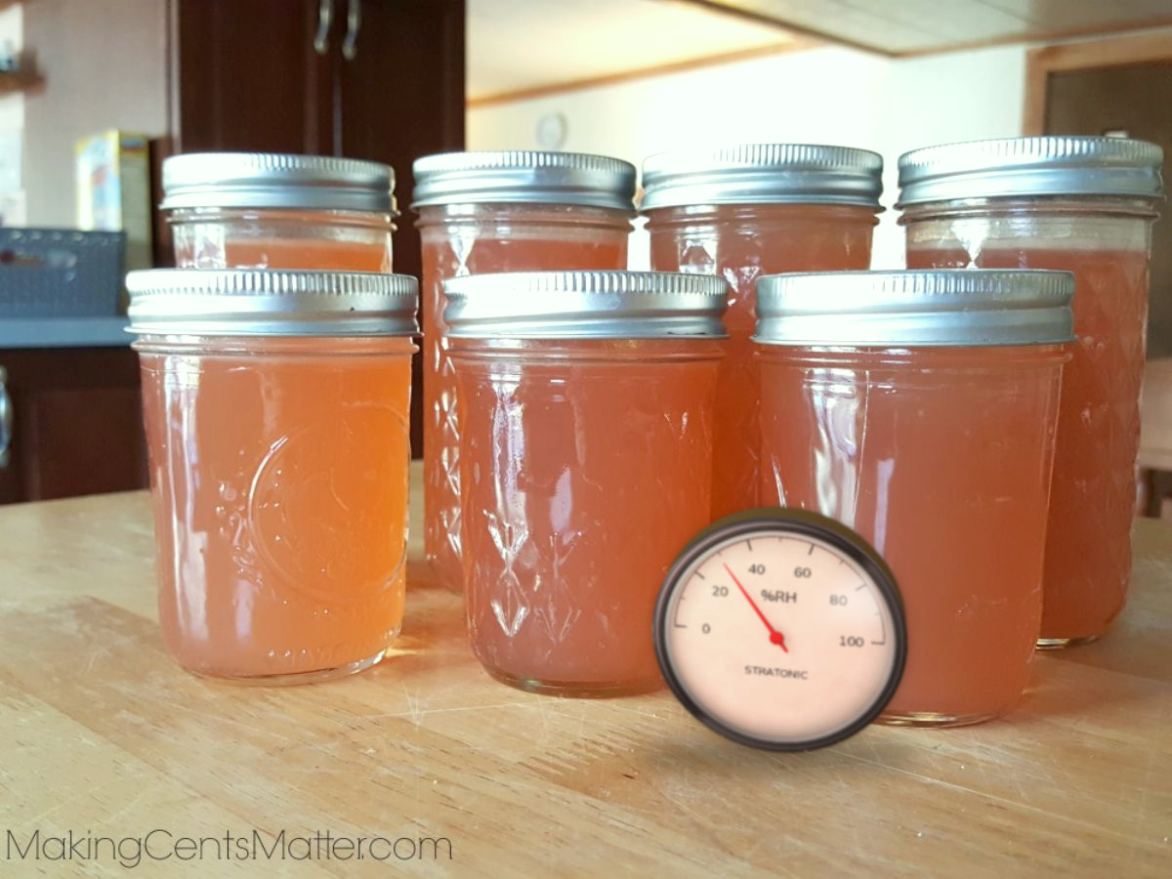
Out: {"value": 30, "unit": "%"}
